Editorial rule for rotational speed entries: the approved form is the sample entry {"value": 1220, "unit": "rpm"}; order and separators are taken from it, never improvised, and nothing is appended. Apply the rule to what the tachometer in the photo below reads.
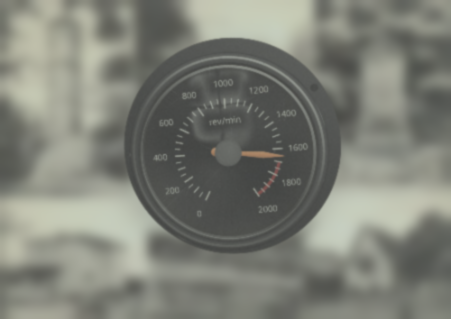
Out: {"value": 1650, "unit": "rpm"}
